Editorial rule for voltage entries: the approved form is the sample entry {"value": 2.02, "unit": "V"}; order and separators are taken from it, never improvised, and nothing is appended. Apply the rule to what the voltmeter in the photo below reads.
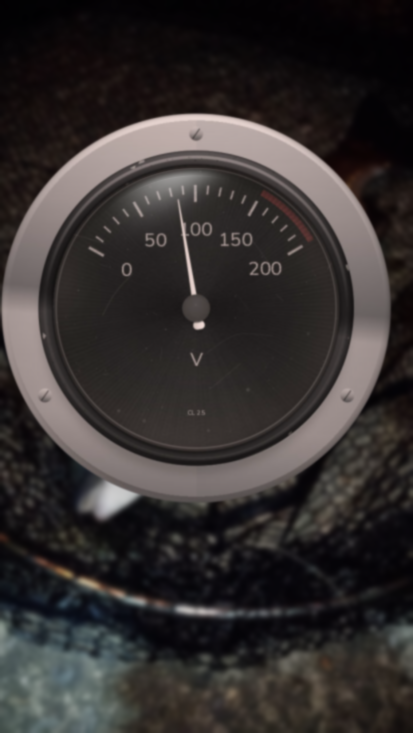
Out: {"value": 85, "unit": "V"}
